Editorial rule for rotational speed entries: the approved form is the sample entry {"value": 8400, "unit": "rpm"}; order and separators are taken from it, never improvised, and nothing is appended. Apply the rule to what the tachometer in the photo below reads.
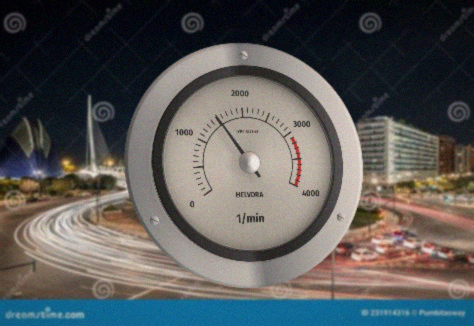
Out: {"value": 1500, "unit": "rpm"}
